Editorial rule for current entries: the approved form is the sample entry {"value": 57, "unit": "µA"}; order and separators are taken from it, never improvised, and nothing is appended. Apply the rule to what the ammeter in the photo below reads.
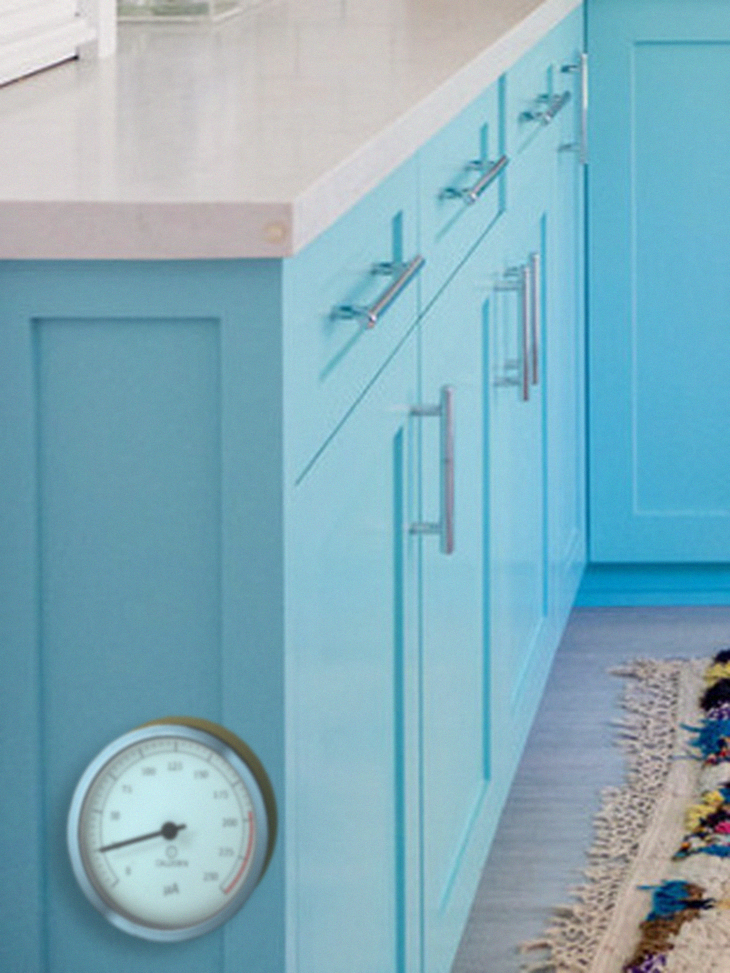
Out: {"value": 25, "unit": "µA"}
